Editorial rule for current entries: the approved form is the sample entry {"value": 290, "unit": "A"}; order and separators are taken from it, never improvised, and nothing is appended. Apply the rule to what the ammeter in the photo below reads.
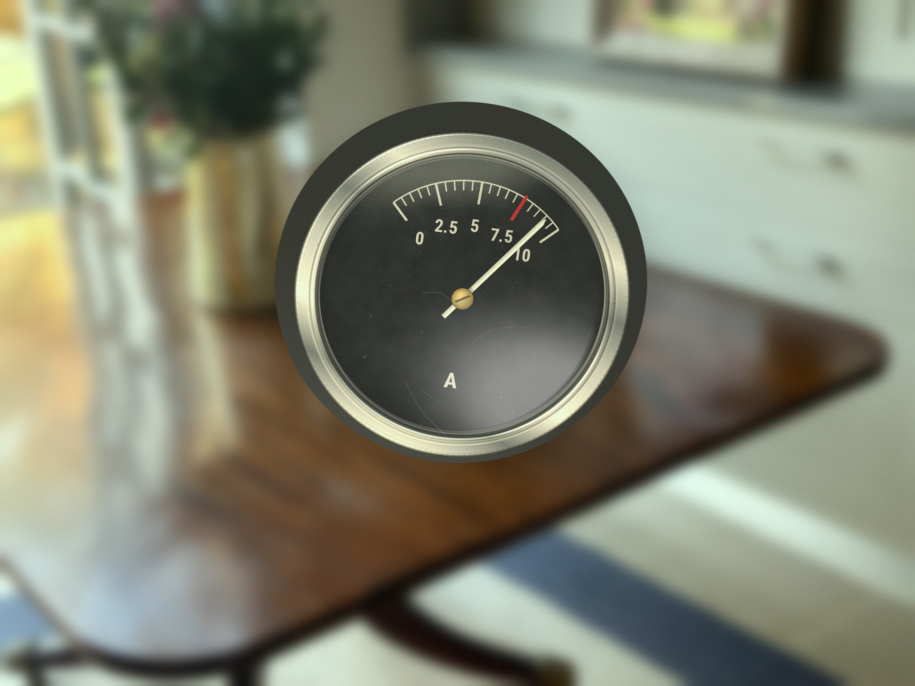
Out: {"value": 9, "unit": "A"}
